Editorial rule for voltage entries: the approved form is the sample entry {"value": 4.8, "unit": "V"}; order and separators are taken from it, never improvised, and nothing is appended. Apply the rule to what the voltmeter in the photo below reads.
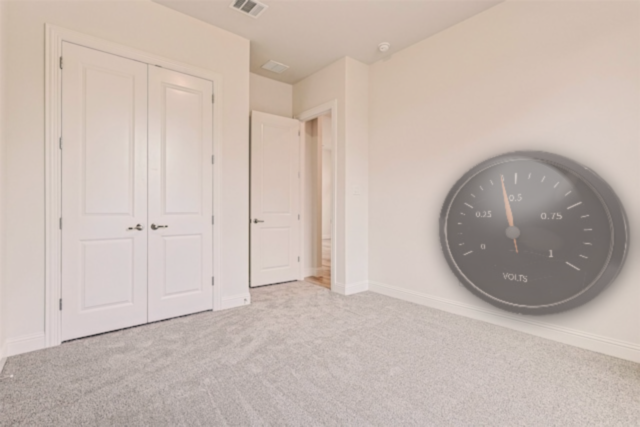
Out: {"value": 0.45, "unit": "V"}
